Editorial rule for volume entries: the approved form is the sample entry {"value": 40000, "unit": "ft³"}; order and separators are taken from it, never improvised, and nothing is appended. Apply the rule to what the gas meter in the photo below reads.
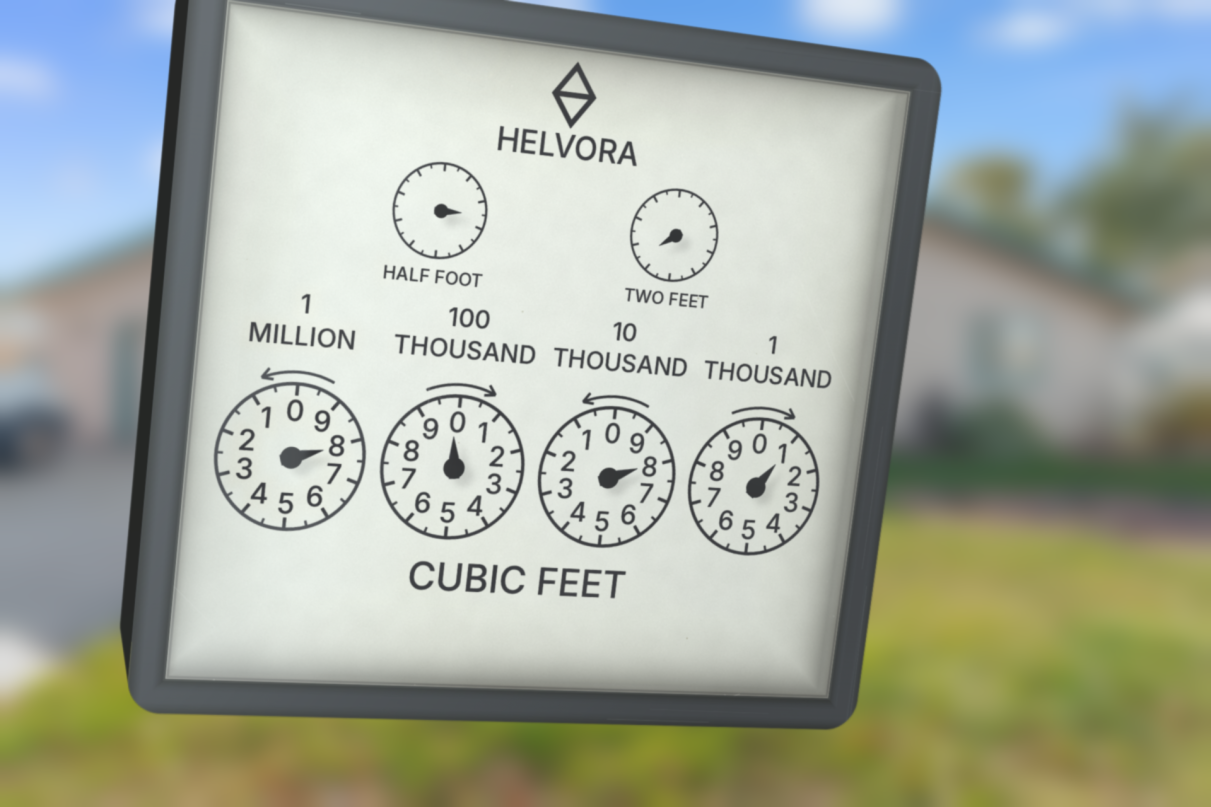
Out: {"value": 798100, "unit": "ft³"}
